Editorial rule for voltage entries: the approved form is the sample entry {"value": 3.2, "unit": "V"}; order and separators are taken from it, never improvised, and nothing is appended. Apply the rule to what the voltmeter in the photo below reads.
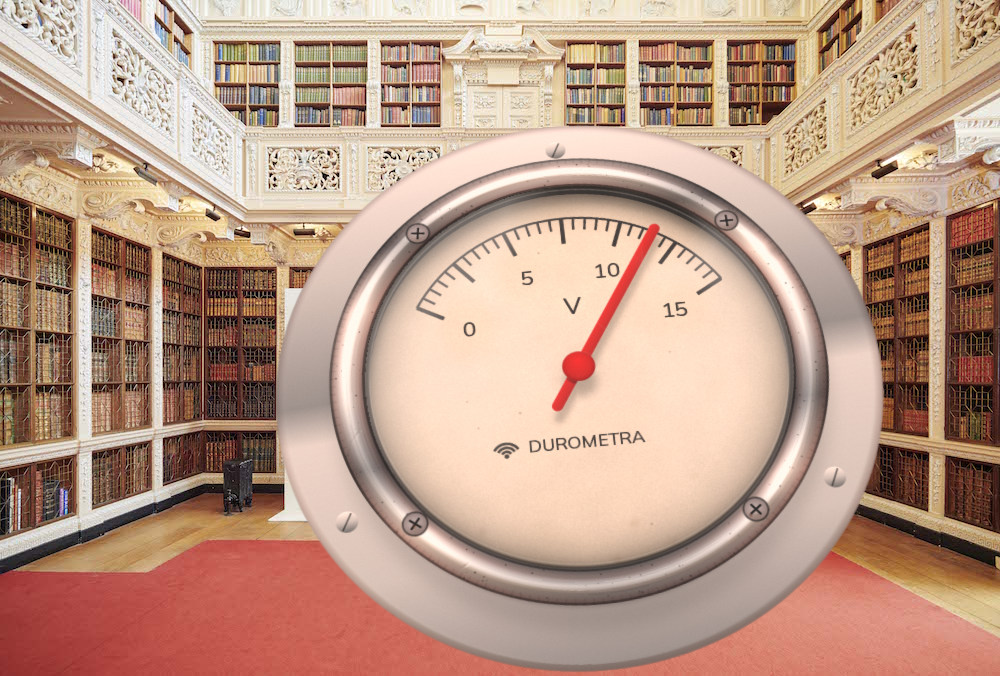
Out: {"value": 11.5, "unit": "V"}
